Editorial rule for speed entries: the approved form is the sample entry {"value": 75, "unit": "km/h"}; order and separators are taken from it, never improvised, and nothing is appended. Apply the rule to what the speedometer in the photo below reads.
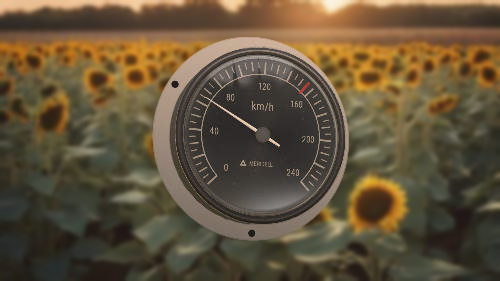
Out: {"value": 65, "unit": "km/h"}
